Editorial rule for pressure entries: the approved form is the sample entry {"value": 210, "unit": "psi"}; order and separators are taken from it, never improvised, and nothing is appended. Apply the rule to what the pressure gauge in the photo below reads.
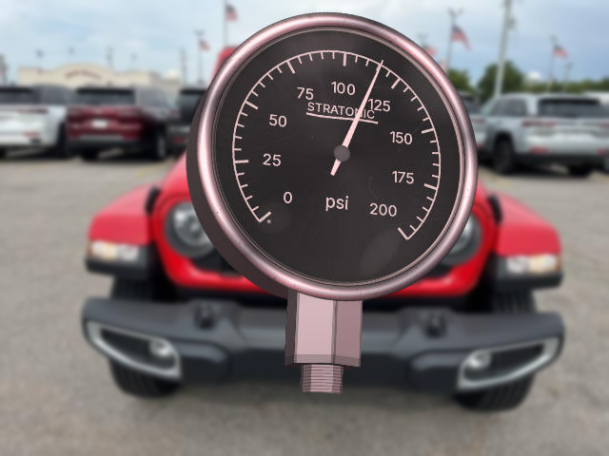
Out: {"value": 115, "unit": "psi"}
